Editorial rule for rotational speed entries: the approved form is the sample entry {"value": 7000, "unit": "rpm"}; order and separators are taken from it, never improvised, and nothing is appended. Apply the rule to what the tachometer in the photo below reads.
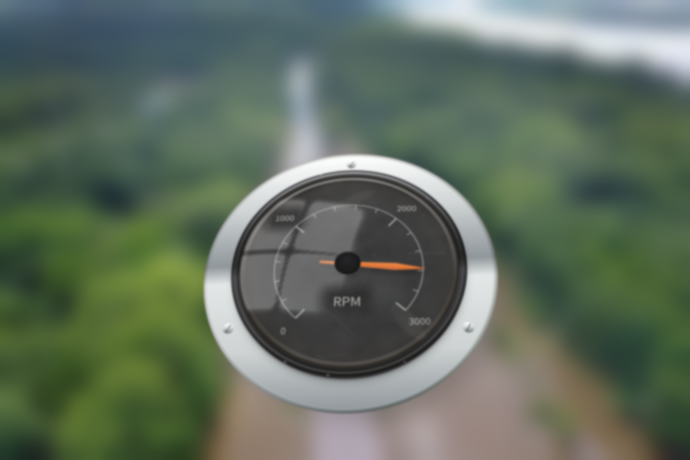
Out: {"value": 2600, "unit": "rpm"}
